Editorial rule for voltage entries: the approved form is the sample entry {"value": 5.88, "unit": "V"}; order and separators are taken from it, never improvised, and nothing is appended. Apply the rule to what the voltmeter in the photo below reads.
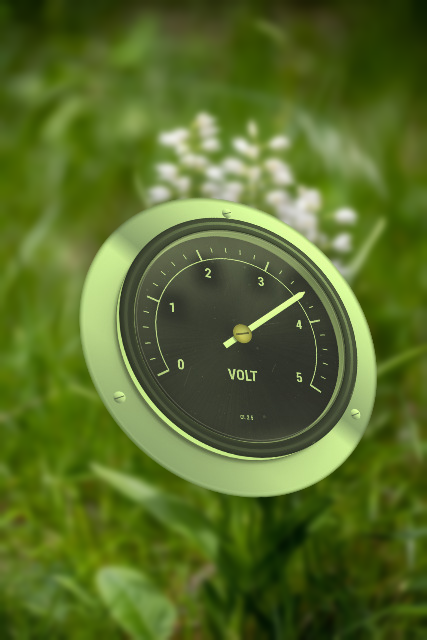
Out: {"value": 3.6, "unit": "V"}
